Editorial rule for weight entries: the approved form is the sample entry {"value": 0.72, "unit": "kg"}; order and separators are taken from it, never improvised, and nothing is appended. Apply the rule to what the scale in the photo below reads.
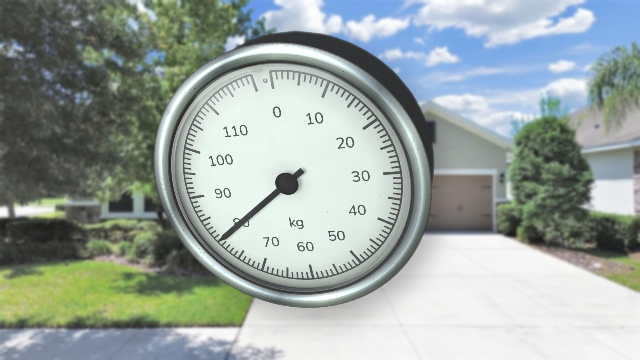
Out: {"value": 80, "unit": "kg"}
